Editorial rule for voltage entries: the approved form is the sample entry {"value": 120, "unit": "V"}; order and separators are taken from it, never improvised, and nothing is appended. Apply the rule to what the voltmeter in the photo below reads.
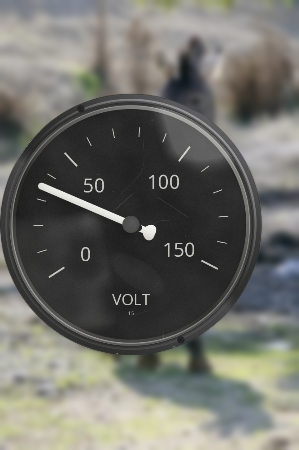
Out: {"value": 35, "unit": "V"}
